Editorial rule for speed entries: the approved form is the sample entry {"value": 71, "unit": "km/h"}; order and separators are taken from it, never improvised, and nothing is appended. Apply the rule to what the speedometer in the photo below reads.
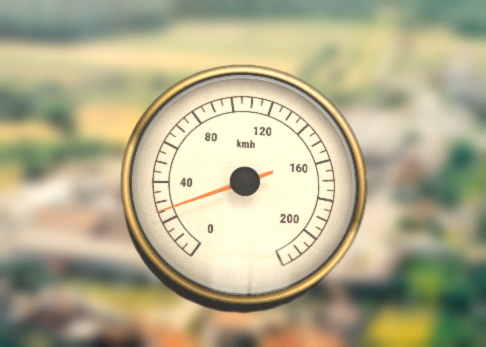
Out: {"value": 25, "unit": "km/h"}
